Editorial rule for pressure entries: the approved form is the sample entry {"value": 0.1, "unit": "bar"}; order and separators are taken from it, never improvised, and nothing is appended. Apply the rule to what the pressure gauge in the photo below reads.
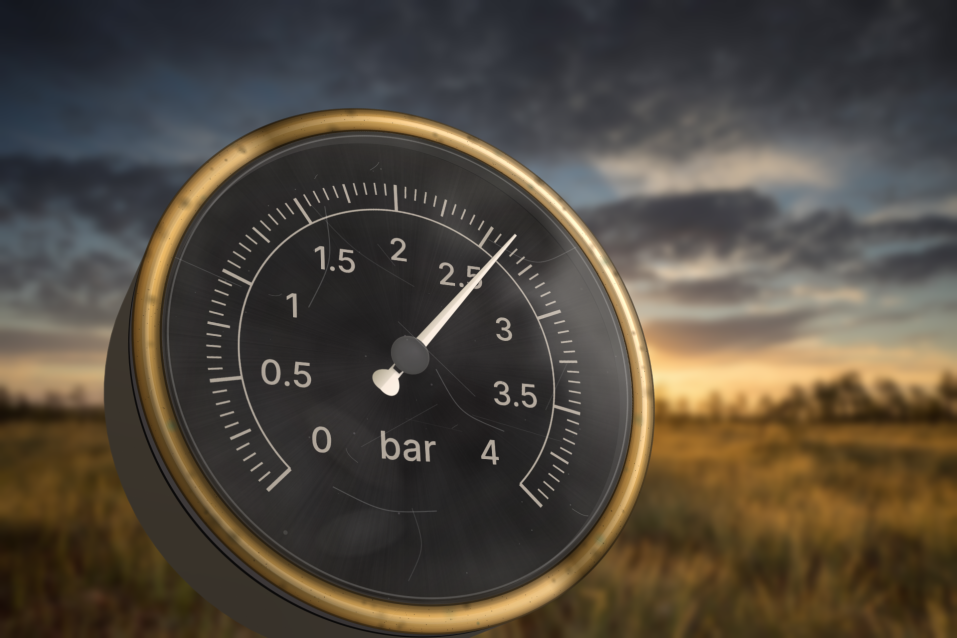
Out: {"value": 2.6, "unit": "bar"}
